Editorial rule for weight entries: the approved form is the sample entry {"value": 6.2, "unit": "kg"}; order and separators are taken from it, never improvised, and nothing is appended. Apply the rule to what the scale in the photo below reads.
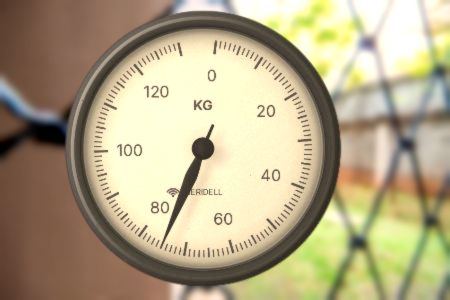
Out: {"value": 75, "unit": "kg"}
